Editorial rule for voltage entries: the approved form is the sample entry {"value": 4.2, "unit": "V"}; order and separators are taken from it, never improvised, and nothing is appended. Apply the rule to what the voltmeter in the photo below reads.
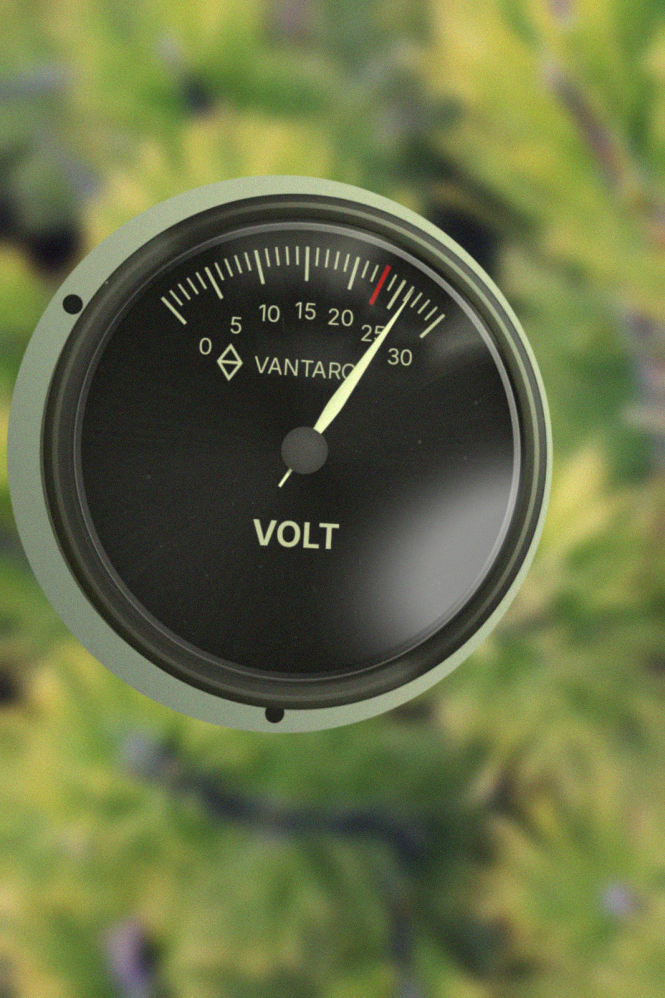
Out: {"value": 26, "unit": "V"}
